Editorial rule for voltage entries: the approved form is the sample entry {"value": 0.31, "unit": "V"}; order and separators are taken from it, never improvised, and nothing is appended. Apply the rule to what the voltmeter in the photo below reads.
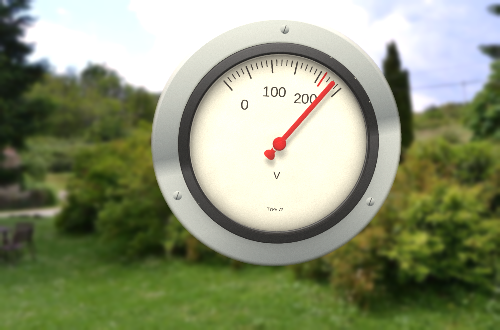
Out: {"value": 230, "unit": "V"}
